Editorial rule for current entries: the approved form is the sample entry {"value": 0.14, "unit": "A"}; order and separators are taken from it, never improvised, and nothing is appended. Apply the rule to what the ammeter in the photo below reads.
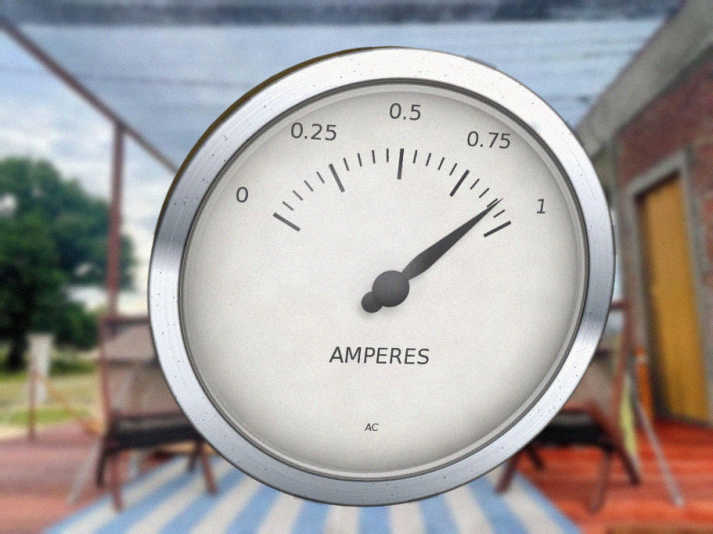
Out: {"value": 0.9, "unit": "A"}
